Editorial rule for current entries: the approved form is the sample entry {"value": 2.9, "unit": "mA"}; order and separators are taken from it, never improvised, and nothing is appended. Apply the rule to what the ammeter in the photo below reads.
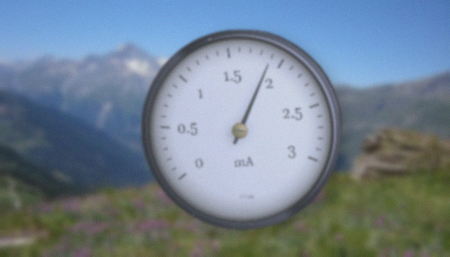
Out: {"value": 1.9, "unit": "mA"}
